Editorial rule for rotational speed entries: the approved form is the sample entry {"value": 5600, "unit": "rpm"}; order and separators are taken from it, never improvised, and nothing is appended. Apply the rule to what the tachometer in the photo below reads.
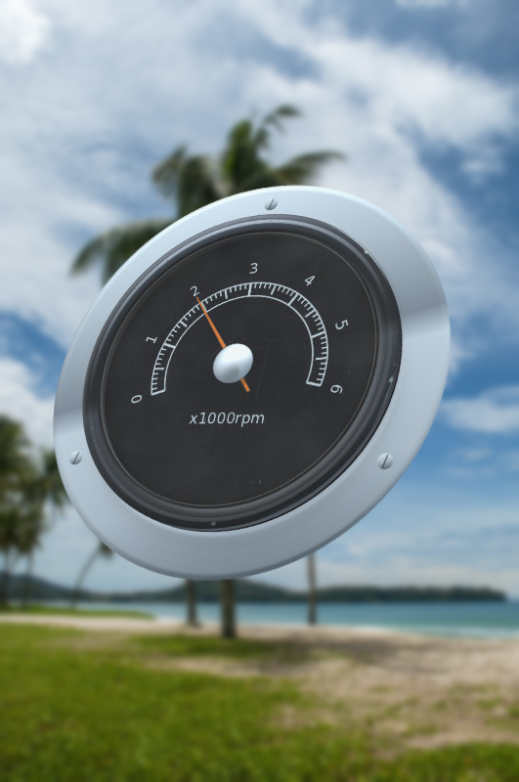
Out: {"value": 2000, "unit": "rpm"}
